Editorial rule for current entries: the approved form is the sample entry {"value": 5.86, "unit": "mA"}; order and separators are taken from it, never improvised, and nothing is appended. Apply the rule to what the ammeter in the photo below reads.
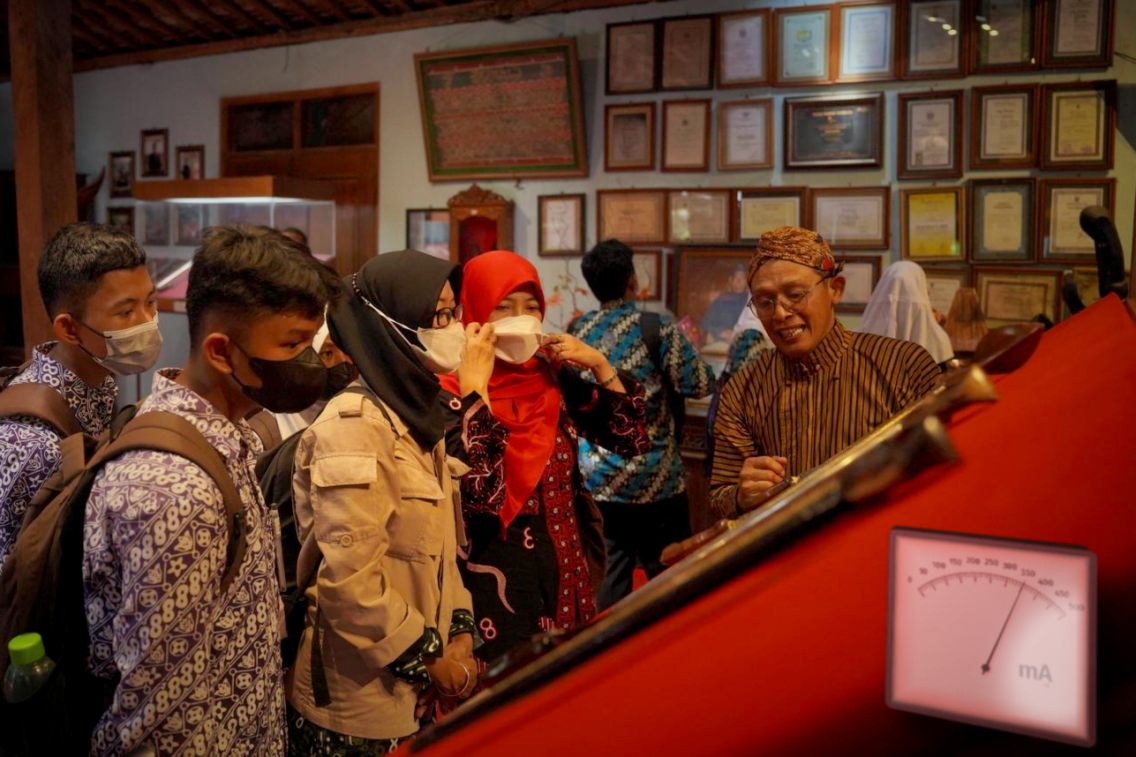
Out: {"value": 350, "unit": "mA"}
